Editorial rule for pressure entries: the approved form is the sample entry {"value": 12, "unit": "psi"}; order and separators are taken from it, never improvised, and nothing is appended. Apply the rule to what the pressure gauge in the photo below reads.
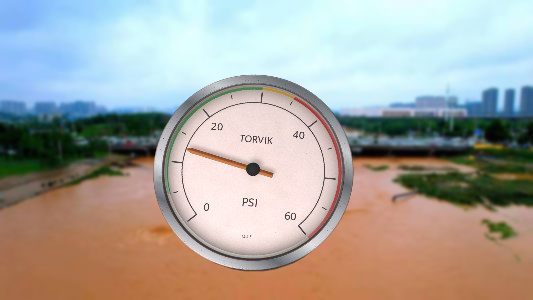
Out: {"value": 12.5, "unit": "psi"}
